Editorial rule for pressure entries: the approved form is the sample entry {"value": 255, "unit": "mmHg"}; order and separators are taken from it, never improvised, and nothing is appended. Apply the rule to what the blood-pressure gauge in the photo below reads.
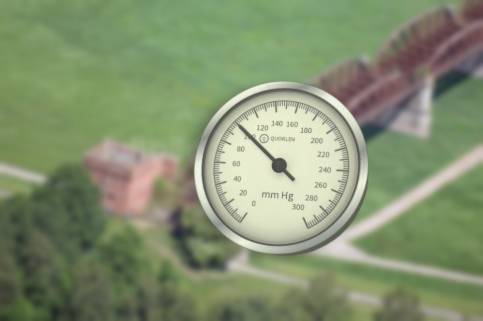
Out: {"value": 100, "unit": "mmHg"}
